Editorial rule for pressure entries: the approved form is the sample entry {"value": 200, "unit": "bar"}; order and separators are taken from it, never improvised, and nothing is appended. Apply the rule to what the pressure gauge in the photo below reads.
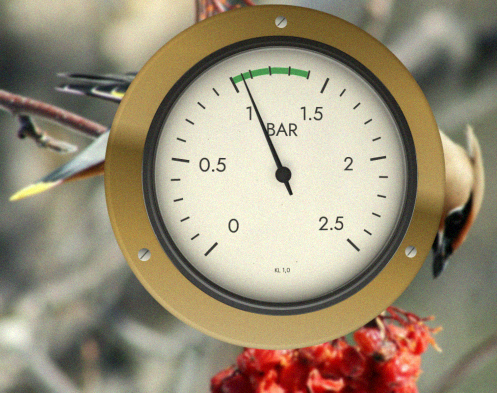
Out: {"value": 1.05, "unit": "bar"}
